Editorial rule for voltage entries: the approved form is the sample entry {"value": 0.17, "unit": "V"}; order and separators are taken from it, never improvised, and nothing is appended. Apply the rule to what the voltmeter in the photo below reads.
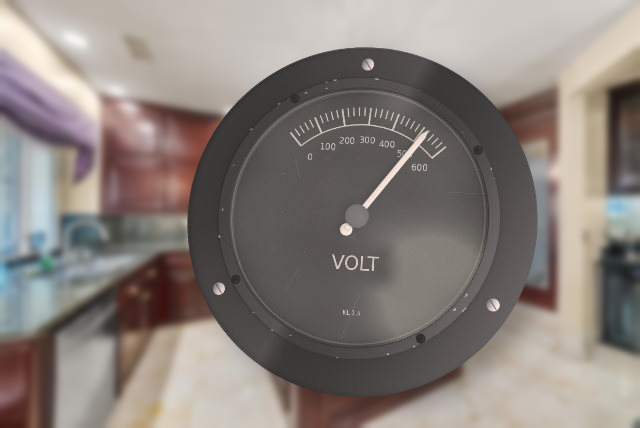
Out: {"value": 520, "unit": "V"}
